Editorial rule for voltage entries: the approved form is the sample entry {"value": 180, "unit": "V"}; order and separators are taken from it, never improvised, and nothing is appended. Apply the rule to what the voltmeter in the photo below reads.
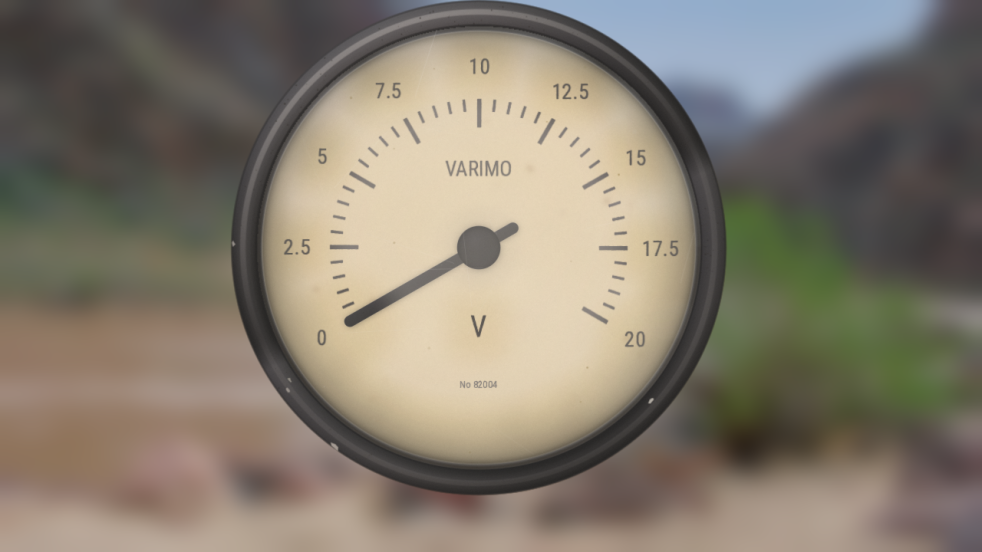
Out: {"value": 0, "unit": "V"}
